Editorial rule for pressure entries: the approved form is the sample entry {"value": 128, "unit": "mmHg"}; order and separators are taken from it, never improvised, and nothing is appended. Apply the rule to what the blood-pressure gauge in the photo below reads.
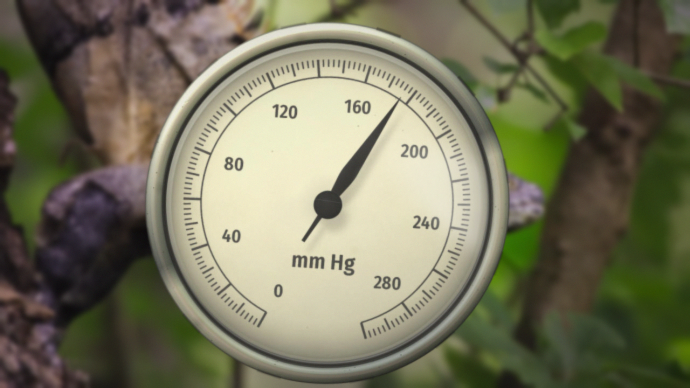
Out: {"value": 176, "unit": "mmHg"}
